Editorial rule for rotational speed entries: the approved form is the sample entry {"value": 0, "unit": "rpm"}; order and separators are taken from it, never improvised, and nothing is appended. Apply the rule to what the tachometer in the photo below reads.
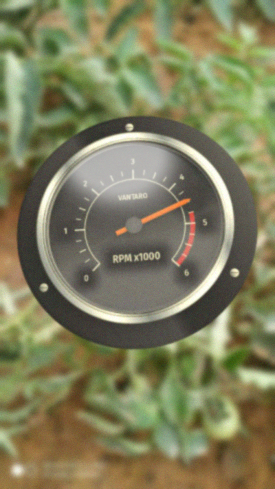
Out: {"value": 4500, "unit": "rpm"}
